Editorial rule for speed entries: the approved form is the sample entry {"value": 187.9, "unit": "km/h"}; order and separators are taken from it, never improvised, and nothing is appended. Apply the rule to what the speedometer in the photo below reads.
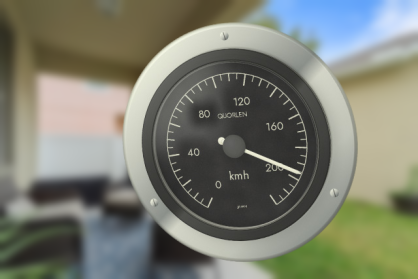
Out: {"value": 195, "unit": "km/h"}
